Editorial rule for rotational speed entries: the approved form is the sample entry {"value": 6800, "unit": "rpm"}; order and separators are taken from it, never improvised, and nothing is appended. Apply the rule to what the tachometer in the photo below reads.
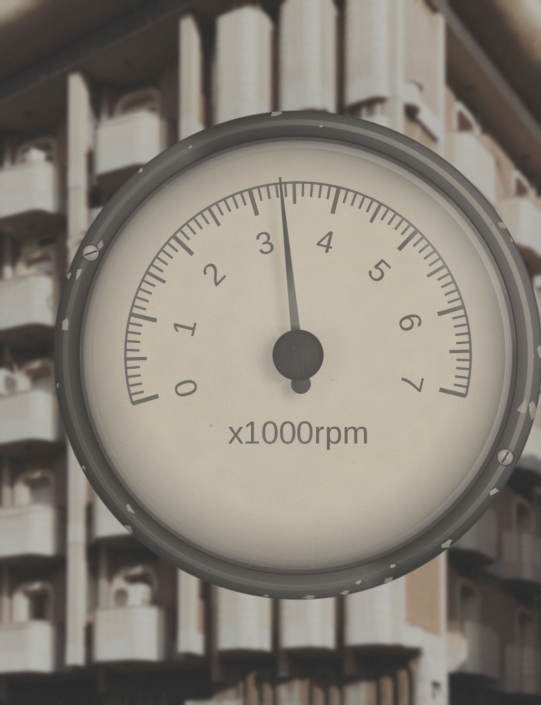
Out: {"value": 3350, "unit": "rpm"}
